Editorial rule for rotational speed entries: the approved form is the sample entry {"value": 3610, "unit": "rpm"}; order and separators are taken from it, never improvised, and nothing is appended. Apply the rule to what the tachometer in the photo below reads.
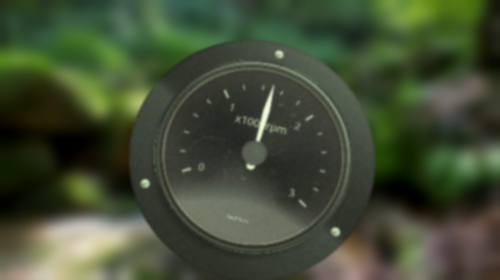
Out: {"value": 1500, "unit": "rpm"}
